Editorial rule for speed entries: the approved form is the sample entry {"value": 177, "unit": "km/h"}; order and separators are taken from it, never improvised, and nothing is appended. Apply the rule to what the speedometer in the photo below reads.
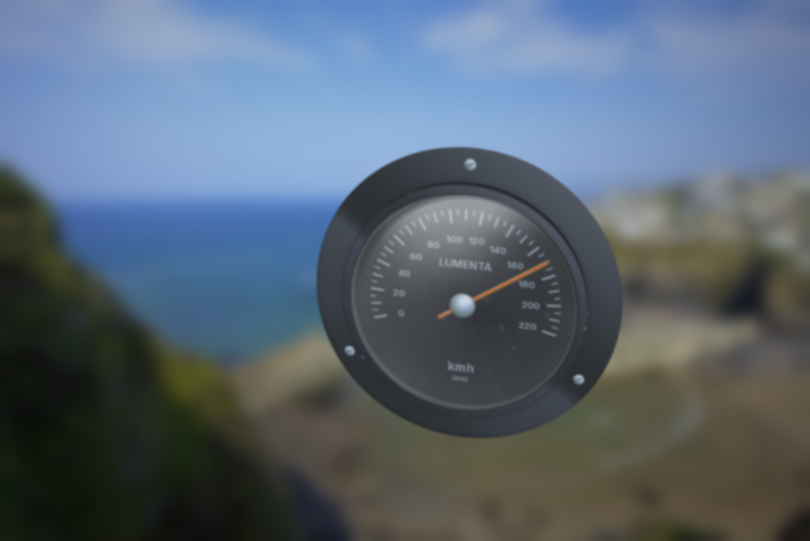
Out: {"value": 170, "unit": "km/h"}
